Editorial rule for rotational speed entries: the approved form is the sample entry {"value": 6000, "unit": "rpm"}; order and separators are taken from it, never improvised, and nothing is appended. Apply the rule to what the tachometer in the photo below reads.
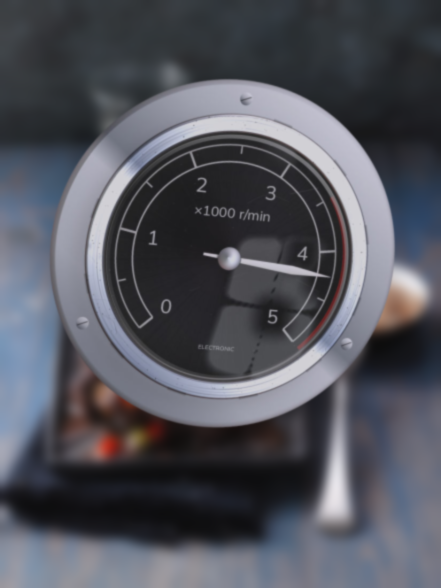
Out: {"value": 4250, "unit": "rpm"}
